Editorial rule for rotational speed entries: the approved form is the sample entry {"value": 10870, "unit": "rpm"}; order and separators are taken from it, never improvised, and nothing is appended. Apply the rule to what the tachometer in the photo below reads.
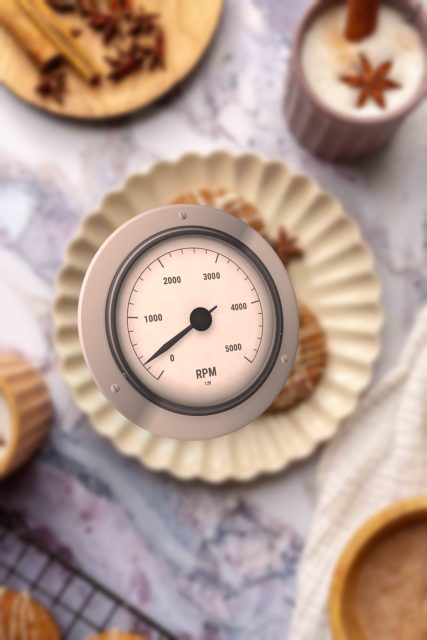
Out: {"value": 300, "unit": "rpm"}
